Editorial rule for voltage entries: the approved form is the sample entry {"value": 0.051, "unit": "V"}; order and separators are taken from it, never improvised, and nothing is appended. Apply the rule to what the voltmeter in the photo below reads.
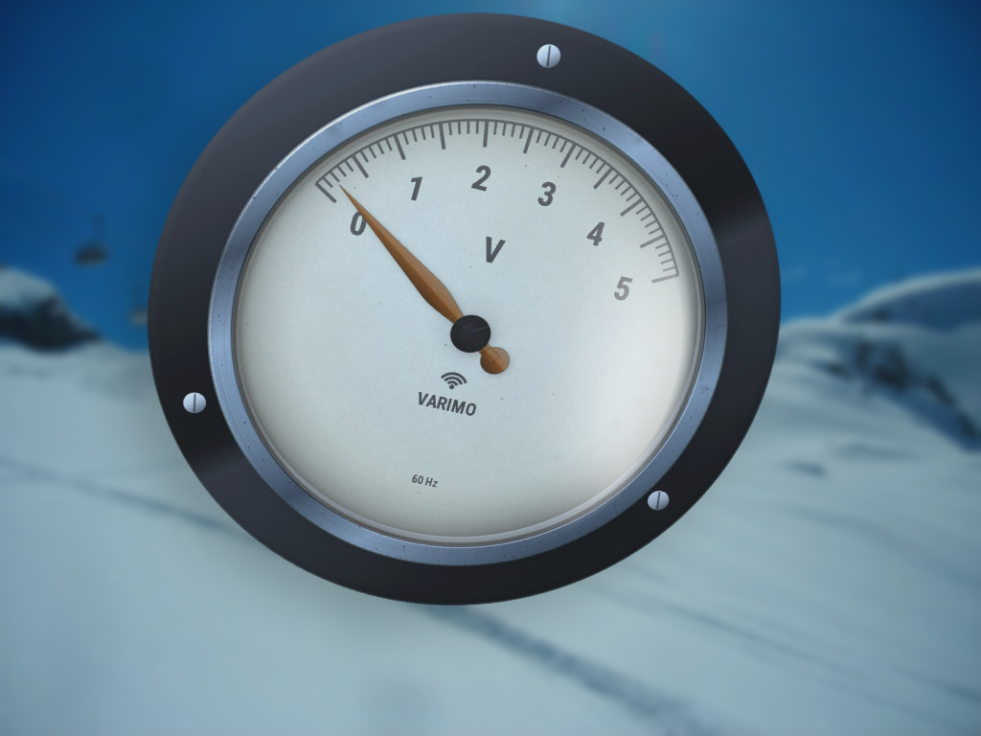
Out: {"value": 0.2, "unit": "V"}
